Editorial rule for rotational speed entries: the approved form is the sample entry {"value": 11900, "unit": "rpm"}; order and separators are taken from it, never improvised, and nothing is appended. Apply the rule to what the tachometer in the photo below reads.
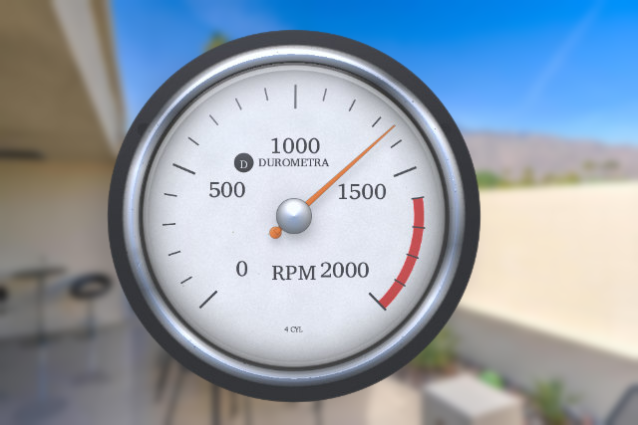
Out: {"value": 1350, "unit": "rpm"}
